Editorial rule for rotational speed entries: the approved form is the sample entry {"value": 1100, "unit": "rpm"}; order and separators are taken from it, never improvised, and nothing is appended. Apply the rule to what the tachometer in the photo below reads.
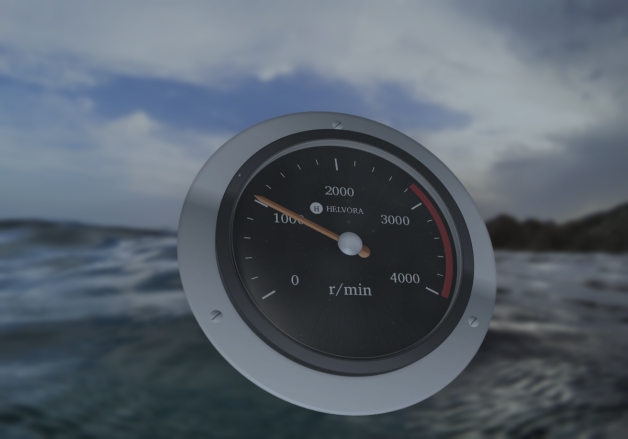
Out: {"value": 1000, "unit": "rpm"}
